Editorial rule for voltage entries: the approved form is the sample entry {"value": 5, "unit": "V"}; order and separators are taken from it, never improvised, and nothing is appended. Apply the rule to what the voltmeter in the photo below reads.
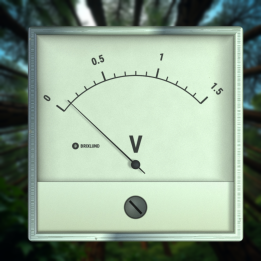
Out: {"value": 0.1, "unit": "V"}
